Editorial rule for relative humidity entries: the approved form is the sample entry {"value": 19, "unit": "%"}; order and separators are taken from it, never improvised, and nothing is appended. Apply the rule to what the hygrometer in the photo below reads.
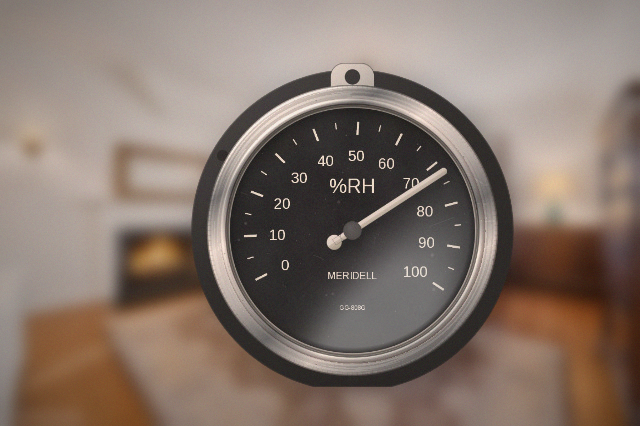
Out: {"value": 72.5, "unit": "%"}
